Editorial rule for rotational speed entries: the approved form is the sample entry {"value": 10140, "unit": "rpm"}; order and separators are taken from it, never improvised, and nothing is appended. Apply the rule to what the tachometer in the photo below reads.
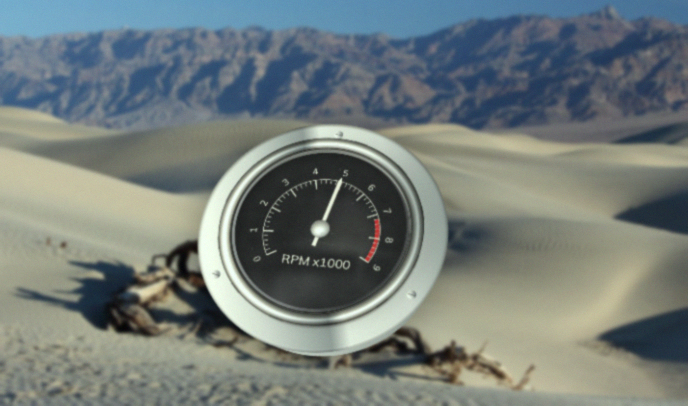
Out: {"value": 5000, "unit": "rpm"}
